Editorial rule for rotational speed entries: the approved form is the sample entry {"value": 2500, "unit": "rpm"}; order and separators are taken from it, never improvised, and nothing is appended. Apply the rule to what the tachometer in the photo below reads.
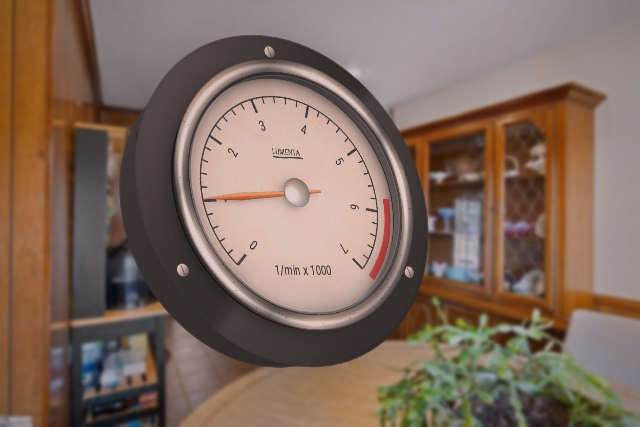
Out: {"value": 1000, "unit": "rpm"}
